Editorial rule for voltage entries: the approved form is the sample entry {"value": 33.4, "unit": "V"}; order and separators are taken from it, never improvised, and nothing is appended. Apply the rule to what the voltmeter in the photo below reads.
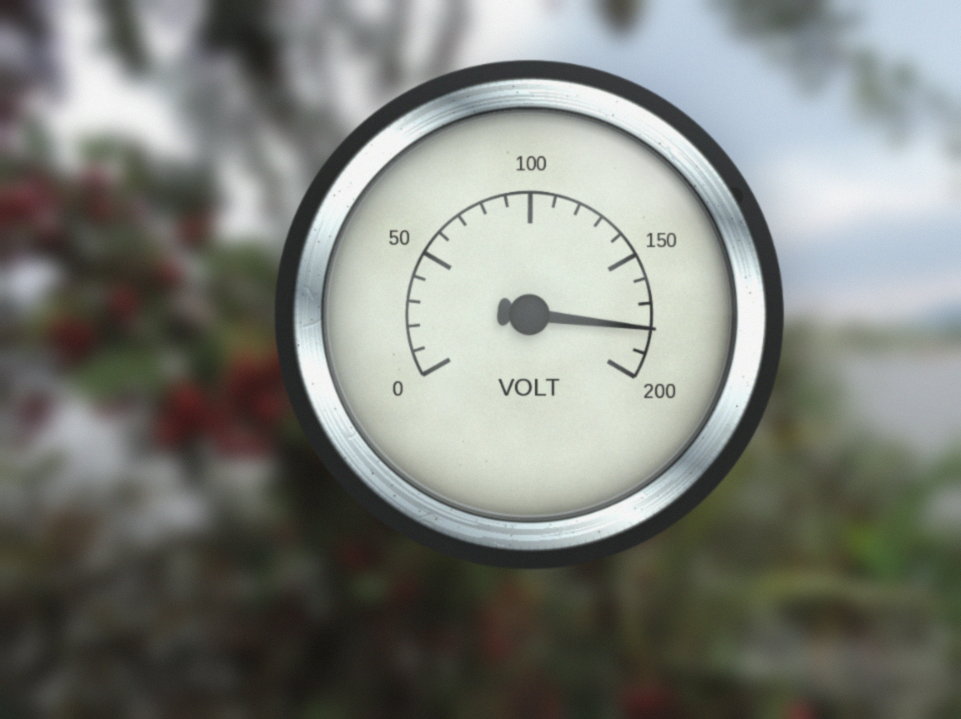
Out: {"value": 180, "unit": "V"}
